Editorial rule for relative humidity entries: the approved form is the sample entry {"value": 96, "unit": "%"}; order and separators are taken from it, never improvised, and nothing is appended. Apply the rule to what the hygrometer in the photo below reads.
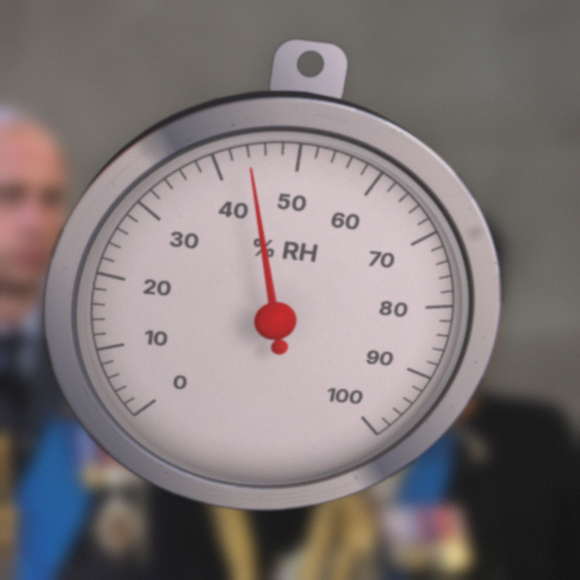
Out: {"value": 44, "unit": "%"}
